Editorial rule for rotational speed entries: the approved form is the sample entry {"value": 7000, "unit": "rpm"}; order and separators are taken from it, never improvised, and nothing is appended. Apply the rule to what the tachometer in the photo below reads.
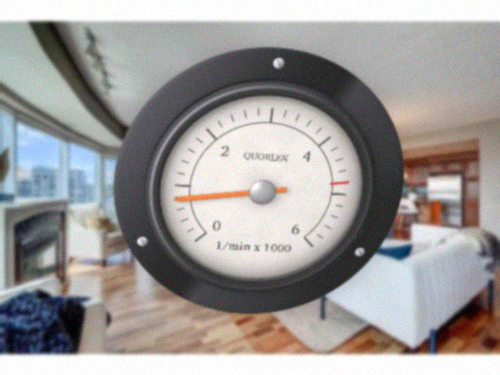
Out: {"value": 800, "unit": "rpm"}
